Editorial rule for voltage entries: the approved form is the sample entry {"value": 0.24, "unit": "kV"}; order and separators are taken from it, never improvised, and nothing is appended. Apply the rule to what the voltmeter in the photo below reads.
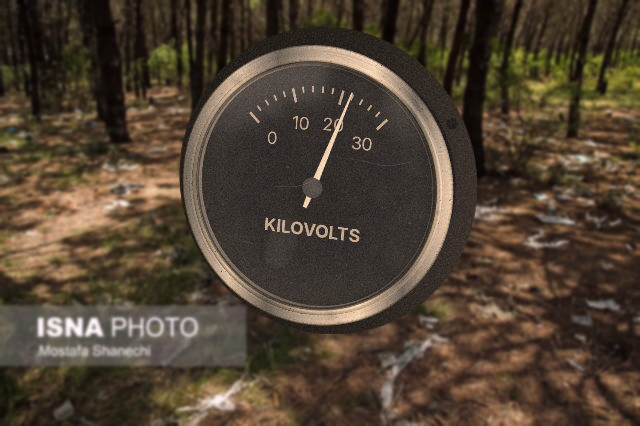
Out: {"value": 22, "unit": "kV"}
